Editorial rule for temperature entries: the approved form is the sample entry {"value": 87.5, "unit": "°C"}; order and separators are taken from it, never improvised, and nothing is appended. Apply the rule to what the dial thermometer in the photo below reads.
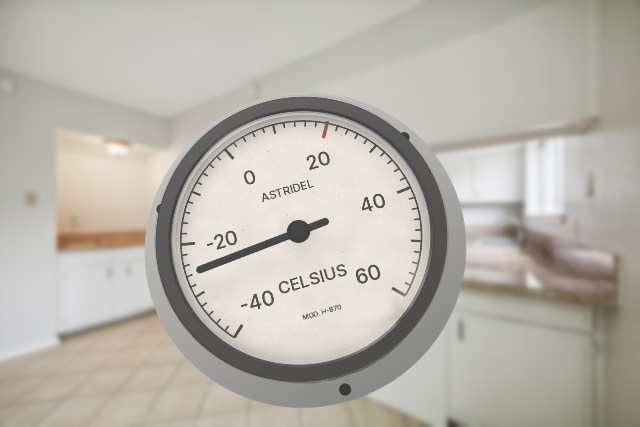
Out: {"value": -26, "unit": "°C"}
